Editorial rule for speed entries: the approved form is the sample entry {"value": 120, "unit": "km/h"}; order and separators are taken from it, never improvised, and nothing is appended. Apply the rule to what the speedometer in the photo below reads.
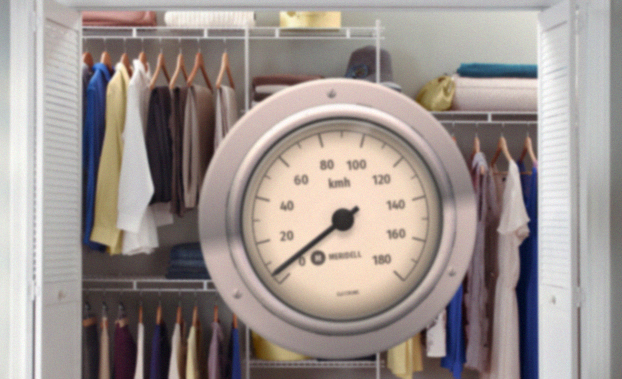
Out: {"value": 5, "unit": "km/h"}
